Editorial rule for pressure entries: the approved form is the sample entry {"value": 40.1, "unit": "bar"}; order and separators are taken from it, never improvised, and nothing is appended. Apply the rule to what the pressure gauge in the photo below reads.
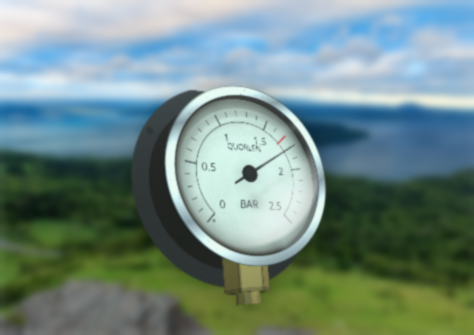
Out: {"value": 1.8, "unit": "bar"}
